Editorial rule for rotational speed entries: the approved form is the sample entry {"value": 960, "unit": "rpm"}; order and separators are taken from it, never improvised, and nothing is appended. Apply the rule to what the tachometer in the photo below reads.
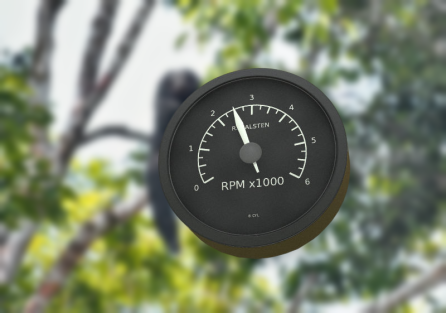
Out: {"value": 2500, "unit": "rpm"}
